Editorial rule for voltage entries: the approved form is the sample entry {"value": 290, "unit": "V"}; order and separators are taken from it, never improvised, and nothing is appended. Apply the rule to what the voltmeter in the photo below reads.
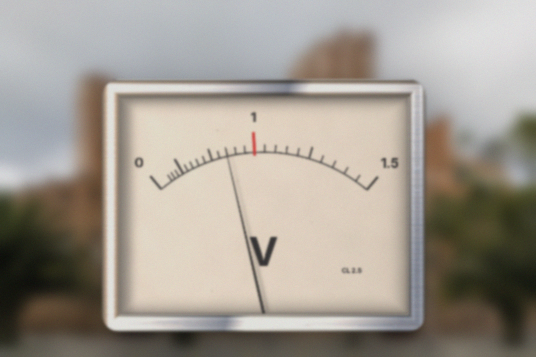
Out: {"value": 0.85, "unit": "V"}
